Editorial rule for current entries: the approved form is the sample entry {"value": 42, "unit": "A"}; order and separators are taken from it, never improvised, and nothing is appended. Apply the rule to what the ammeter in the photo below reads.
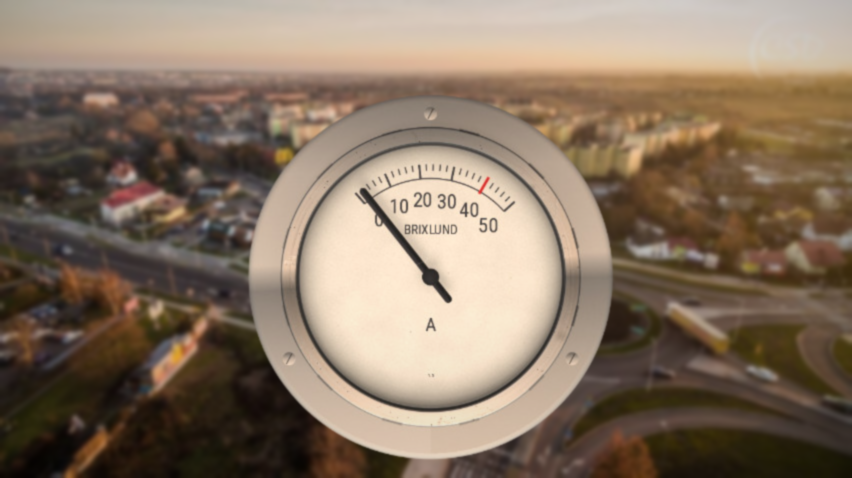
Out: {"value": 2, "unit": "A"}
